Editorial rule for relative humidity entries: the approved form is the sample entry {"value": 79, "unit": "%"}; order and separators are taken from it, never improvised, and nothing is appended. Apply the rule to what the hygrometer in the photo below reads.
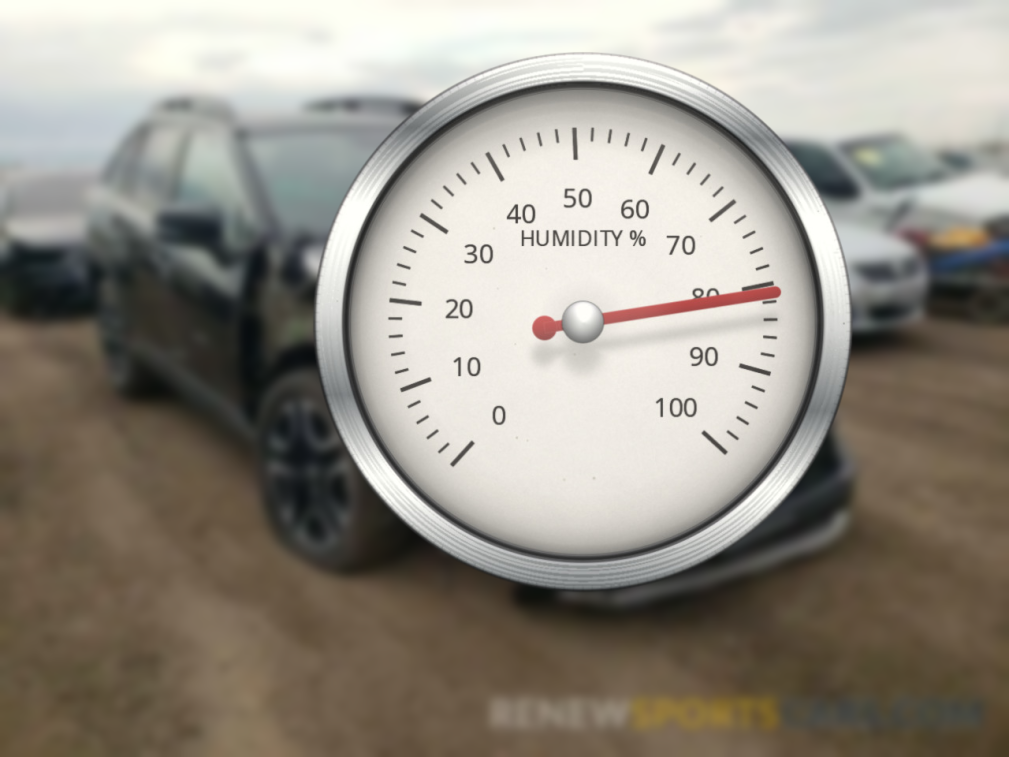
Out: {"value": 81, "unit": "%"}
